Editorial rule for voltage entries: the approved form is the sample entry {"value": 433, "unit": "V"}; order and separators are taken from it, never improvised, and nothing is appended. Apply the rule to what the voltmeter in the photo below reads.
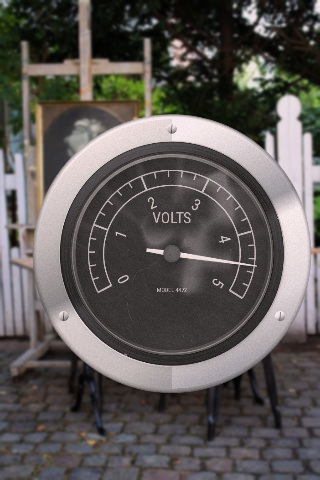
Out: {"value": 4.5, "unit": "V"}
